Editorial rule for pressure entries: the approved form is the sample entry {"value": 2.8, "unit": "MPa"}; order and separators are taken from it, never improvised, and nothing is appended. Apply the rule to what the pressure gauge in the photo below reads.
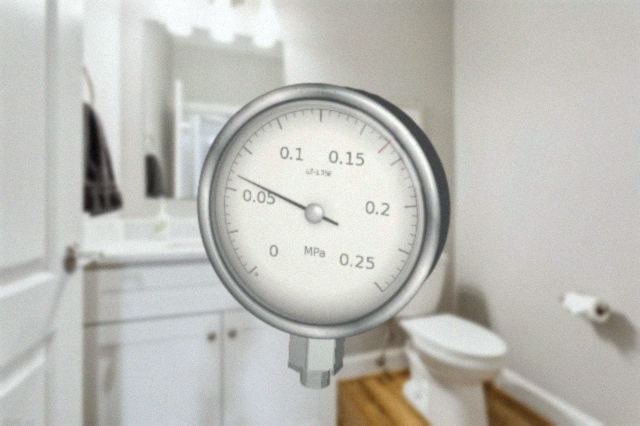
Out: {"value": 0.06, "unit": "MPa"}
